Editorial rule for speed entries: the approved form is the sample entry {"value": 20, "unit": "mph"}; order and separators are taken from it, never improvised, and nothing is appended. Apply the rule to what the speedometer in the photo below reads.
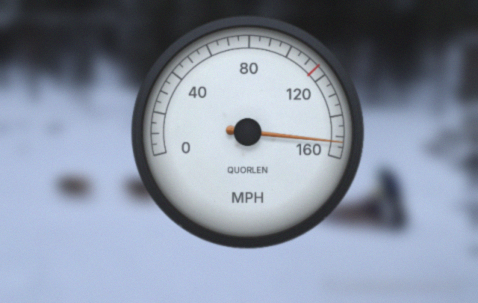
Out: {"value": 152.5, "unit": "mph"}
